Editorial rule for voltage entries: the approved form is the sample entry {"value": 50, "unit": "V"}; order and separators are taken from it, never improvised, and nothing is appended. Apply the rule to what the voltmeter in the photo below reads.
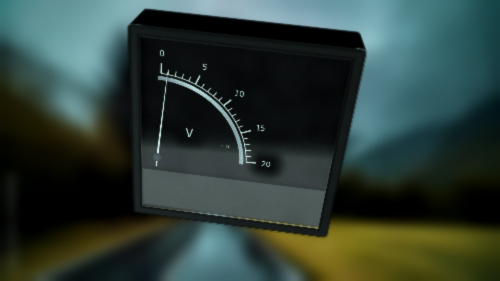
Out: {"value": 1, "unit": "V"}
